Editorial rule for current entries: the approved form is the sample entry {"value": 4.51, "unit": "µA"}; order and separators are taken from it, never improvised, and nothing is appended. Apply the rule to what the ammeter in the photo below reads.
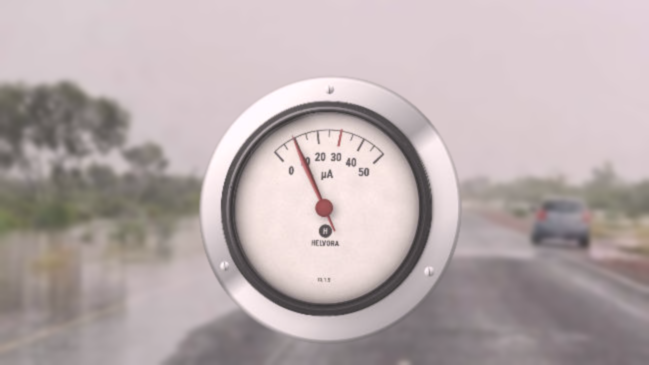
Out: {"value": 10, "unit": "µA"}
